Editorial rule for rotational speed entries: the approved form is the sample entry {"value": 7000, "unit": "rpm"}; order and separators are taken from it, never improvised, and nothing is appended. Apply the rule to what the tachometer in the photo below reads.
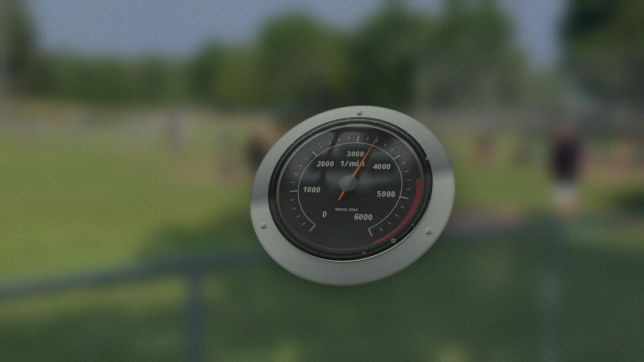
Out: {"value": 3400, "unit": "rpm"}
